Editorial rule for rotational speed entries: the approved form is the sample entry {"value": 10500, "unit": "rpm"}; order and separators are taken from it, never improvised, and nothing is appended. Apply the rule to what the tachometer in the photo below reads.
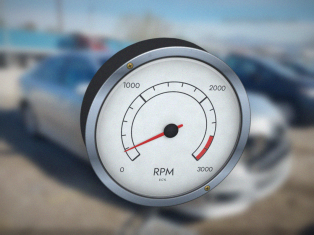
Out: {"value": 200, "unit": "rpm"}
